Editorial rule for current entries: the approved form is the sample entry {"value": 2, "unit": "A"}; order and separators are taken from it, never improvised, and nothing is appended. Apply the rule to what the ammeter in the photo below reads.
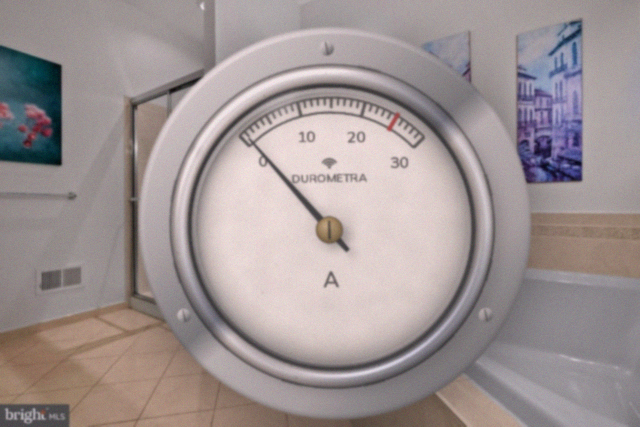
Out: {"value": 1, "unit": "A"}
